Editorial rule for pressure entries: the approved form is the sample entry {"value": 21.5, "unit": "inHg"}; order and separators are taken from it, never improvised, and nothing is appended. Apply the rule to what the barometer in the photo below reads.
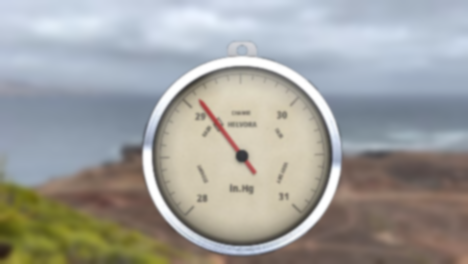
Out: {"value": 29.1, "unit": "inHg"}
